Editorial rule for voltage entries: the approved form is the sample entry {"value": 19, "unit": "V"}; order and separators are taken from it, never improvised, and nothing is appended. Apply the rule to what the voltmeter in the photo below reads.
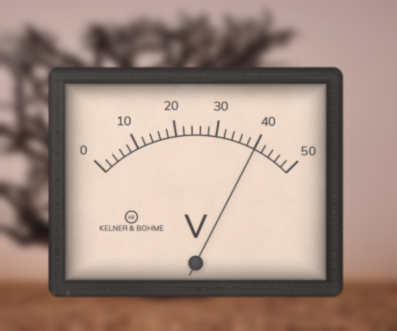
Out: {"value": 40, "unit": "V"}
